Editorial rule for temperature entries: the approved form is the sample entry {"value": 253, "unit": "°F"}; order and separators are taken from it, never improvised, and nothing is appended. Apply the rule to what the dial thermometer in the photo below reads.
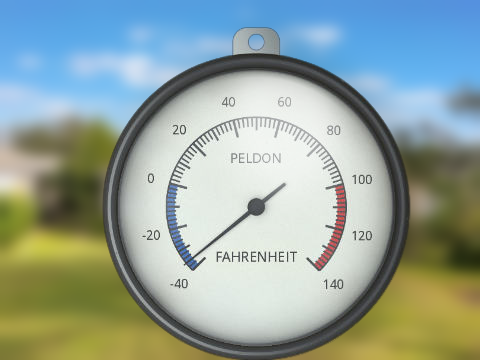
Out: {"value": -36, "unit": "°F"}
